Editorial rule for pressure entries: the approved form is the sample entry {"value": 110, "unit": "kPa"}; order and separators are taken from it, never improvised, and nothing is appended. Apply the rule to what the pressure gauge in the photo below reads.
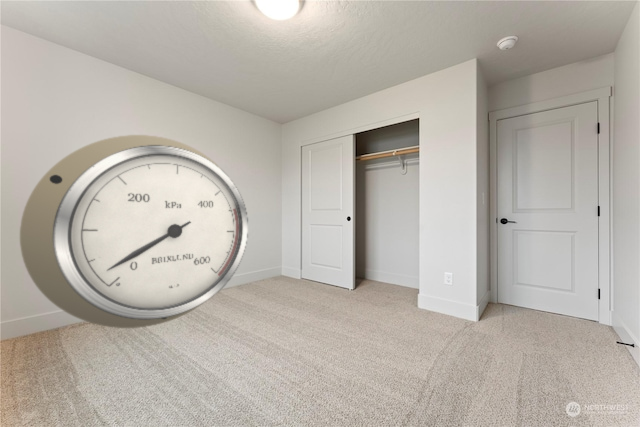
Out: {"value": 25, "unit": "kPa"}
